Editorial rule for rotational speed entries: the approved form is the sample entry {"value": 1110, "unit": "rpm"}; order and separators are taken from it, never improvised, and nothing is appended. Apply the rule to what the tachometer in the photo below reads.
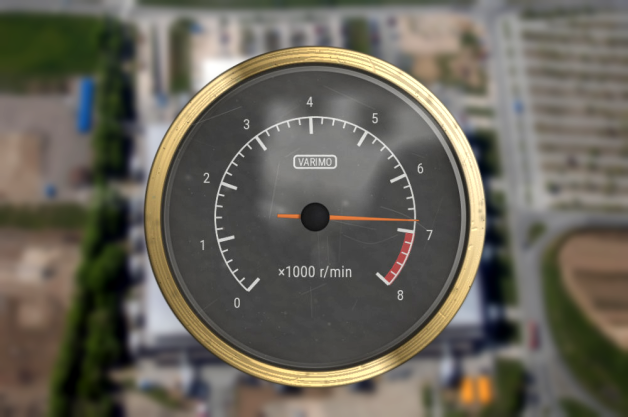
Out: {"value": 6800, "unit": "rpm"}
